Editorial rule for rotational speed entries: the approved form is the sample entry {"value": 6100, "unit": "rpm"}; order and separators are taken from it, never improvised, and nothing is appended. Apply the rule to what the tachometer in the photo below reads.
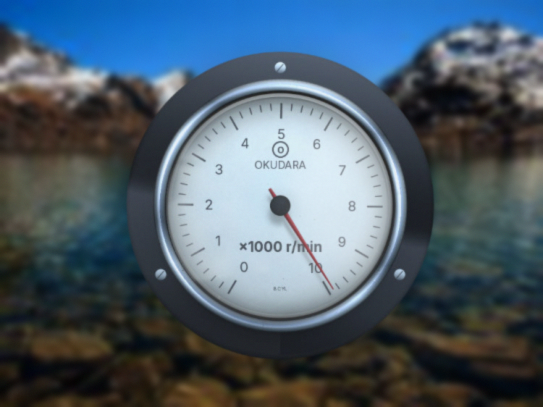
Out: {"value": 9900, "unit": "rpm"}
